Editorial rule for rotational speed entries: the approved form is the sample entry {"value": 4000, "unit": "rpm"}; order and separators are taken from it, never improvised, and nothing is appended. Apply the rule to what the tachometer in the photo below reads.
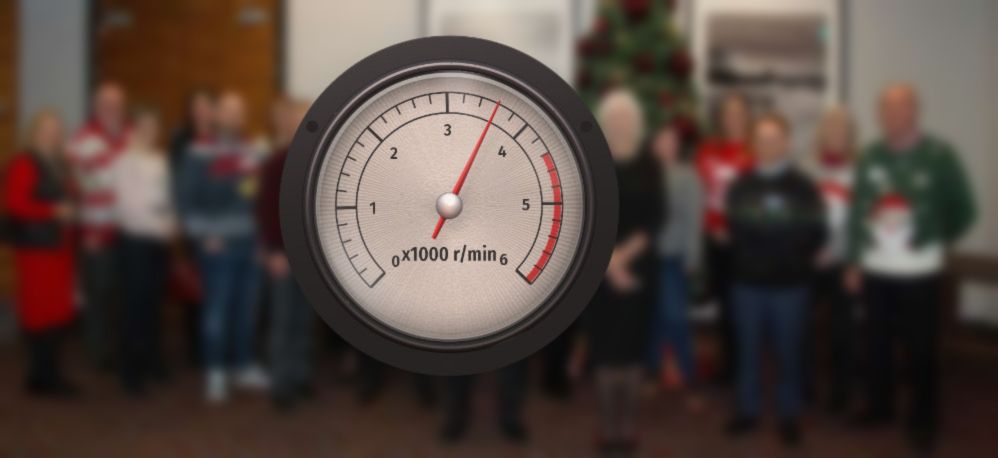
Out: {"value": 3600, "unit": "rpm"}
